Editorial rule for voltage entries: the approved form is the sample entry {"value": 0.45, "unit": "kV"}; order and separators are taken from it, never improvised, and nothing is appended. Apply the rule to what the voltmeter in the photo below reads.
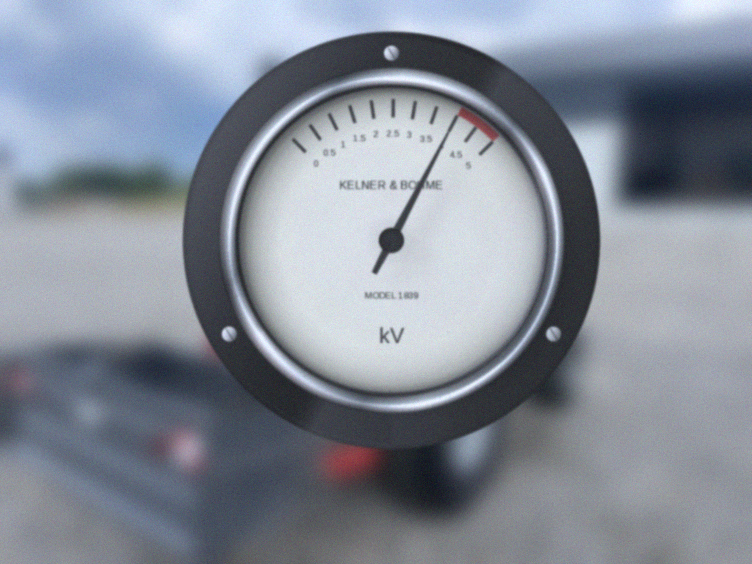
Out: {"value": 4, "unit": "kV"}
